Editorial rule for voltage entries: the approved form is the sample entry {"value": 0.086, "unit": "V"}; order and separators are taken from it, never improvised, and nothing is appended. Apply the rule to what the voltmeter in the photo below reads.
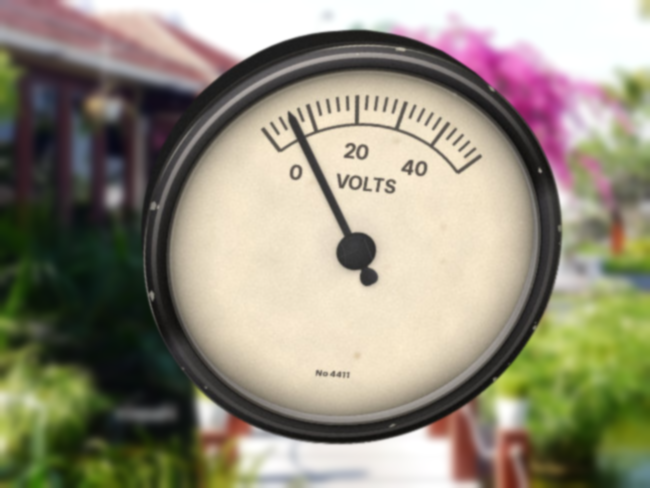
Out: {"value": 6, "unit": "V"}
